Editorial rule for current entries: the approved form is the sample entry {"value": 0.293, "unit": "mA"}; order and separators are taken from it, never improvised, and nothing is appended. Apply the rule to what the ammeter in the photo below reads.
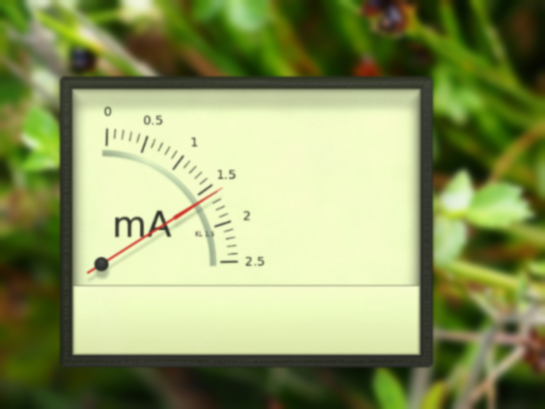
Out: {"value": 1.6, "unit": "mA"}
